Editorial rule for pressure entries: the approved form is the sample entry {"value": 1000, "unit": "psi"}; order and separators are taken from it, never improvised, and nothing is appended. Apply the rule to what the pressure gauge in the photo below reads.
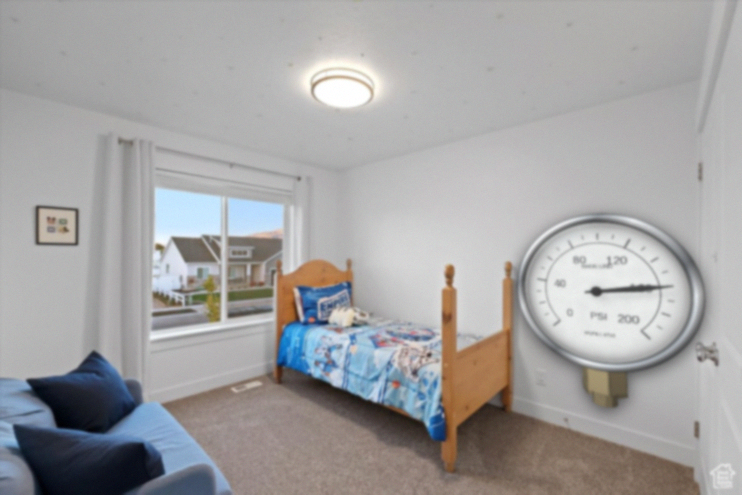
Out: {"value": 160, "unit": "psi"}
